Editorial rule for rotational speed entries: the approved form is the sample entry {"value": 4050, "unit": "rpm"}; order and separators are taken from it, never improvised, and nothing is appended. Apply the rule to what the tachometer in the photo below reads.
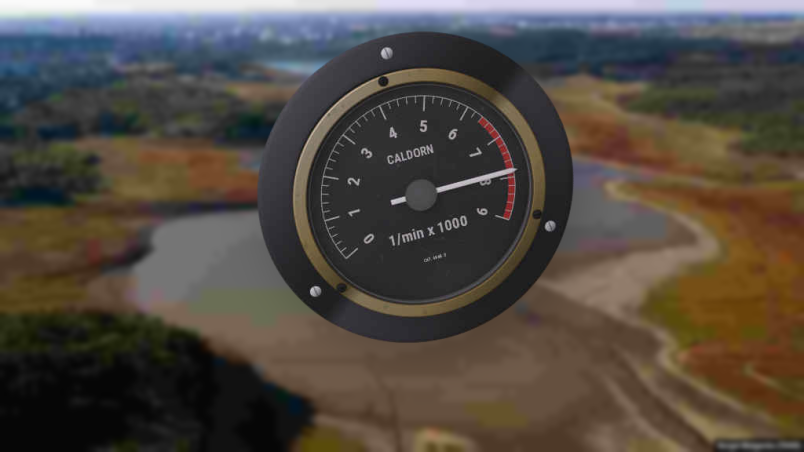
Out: {"value": 7800, "unit": "rpm"}
